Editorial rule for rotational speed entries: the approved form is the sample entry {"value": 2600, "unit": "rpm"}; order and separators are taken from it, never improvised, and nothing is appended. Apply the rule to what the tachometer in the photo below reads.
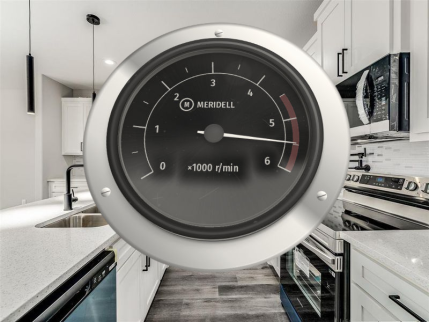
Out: {"value": 5500, "unit": "rpm"}
